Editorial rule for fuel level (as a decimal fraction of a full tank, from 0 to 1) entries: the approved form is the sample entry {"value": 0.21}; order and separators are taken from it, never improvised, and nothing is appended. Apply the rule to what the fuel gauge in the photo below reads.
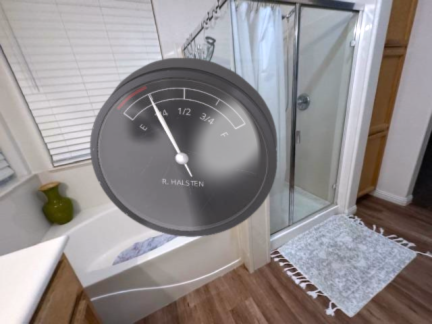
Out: {"value": 0.25}
